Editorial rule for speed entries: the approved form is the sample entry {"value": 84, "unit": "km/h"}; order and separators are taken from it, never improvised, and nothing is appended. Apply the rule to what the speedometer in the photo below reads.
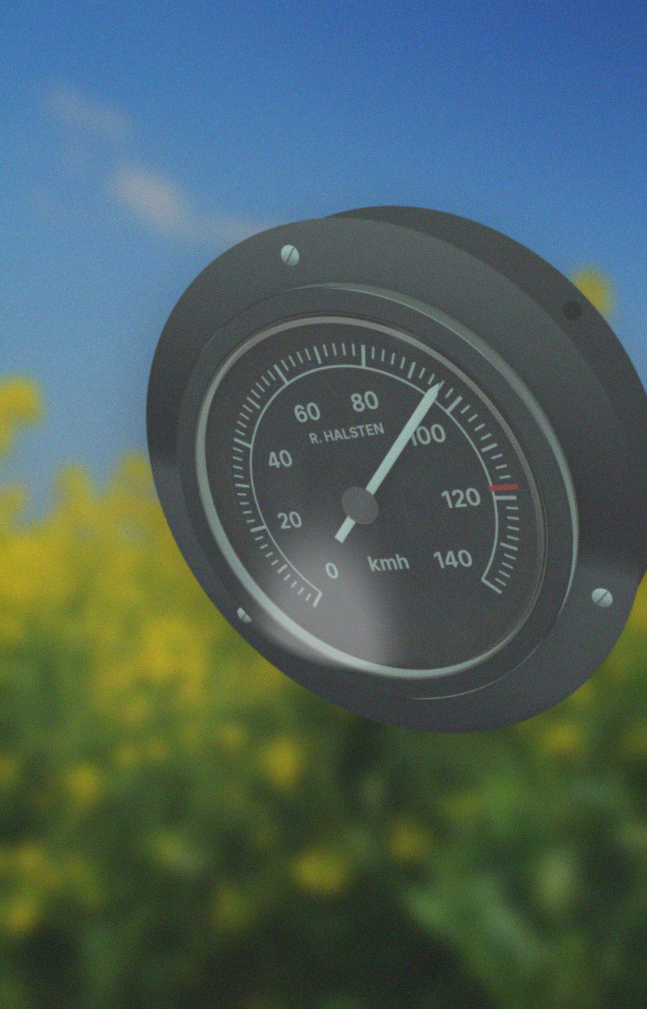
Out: {"value": 96, "unit": "km/h"}
